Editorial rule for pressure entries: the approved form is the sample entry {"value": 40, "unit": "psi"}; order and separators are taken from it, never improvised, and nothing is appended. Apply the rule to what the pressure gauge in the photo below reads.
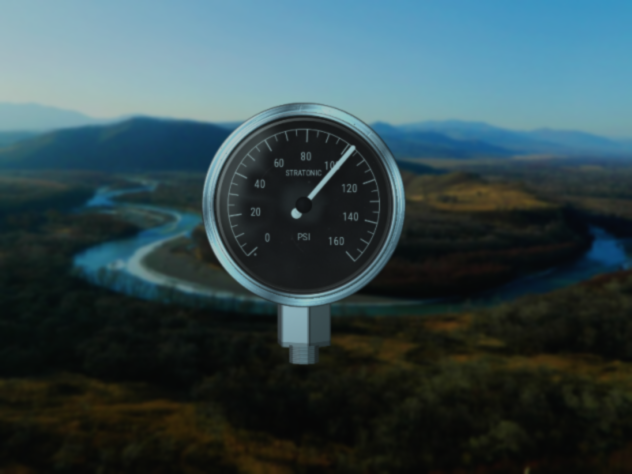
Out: {"value": 102.5, "unit": "psi"}
